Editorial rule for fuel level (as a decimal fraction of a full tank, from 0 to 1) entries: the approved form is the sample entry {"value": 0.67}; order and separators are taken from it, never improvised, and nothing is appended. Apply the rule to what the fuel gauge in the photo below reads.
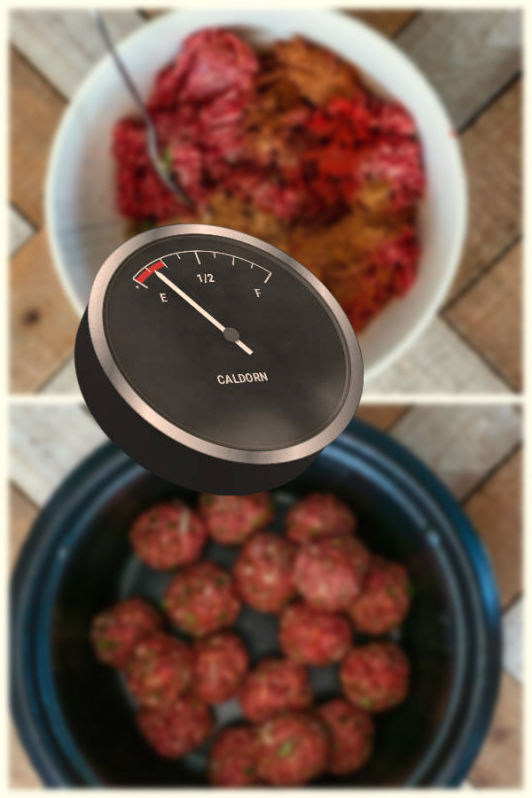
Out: {"value": 0.125}
